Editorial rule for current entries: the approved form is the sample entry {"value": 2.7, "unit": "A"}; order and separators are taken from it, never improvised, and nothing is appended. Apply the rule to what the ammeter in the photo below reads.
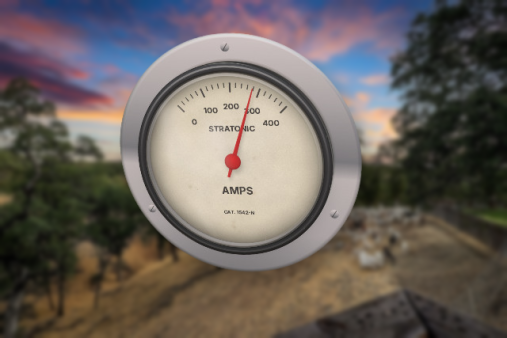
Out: {"value": 280, "unit": "A"}
